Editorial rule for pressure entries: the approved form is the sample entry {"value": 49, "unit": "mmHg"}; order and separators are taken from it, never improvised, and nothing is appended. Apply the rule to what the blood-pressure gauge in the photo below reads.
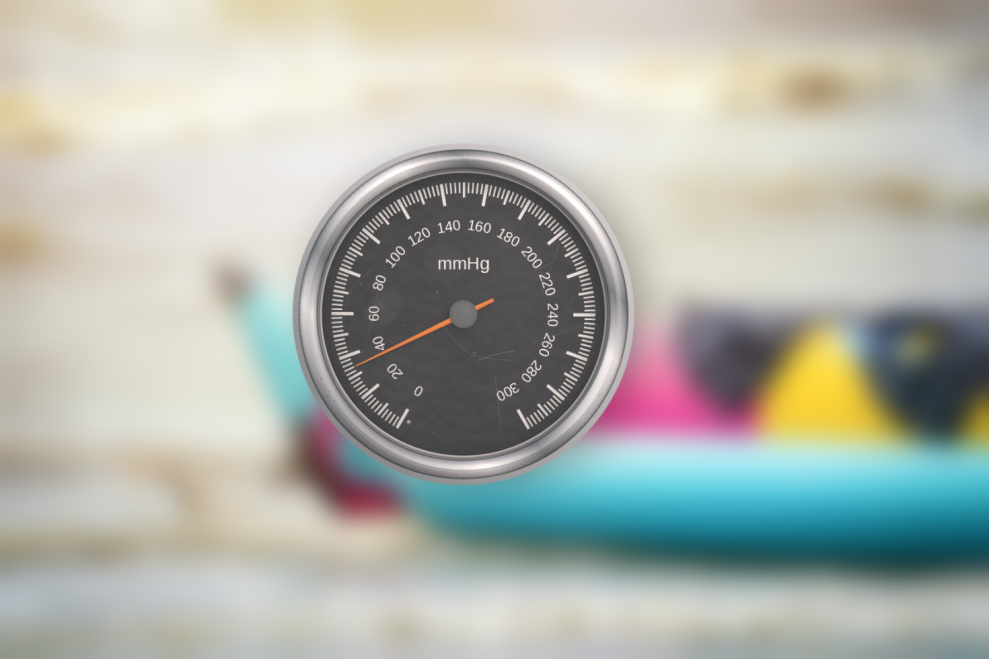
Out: {"value": 34, "unit": "mmHg"}
